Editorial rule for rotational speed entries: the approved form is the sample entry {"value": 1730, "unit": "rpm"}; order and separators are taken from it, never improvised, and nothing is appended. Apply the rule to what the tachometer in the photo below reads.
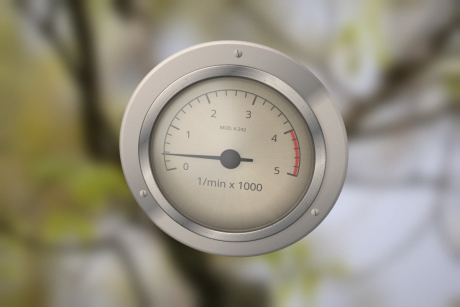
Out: {"value": 400, "unit": "rpm"}
